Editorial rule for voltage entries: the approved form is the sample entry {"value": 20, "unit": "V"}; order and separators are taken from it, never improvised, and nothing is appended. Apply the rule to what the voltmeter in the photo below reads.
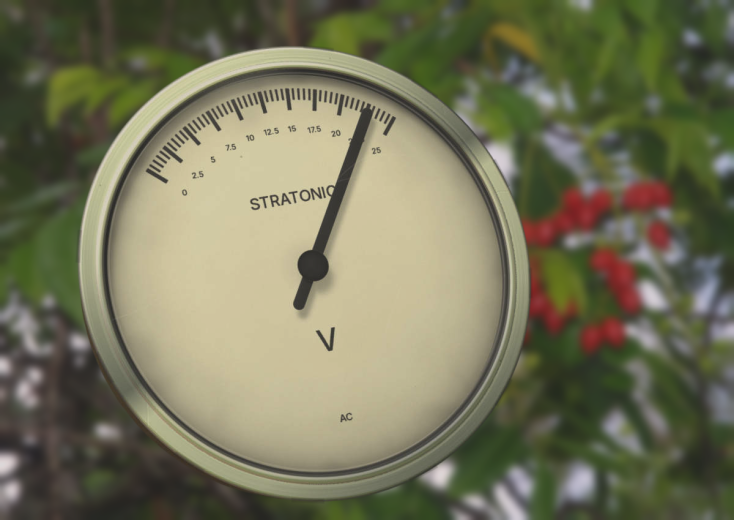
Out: {"value": 22.5, "unit": "V"}
